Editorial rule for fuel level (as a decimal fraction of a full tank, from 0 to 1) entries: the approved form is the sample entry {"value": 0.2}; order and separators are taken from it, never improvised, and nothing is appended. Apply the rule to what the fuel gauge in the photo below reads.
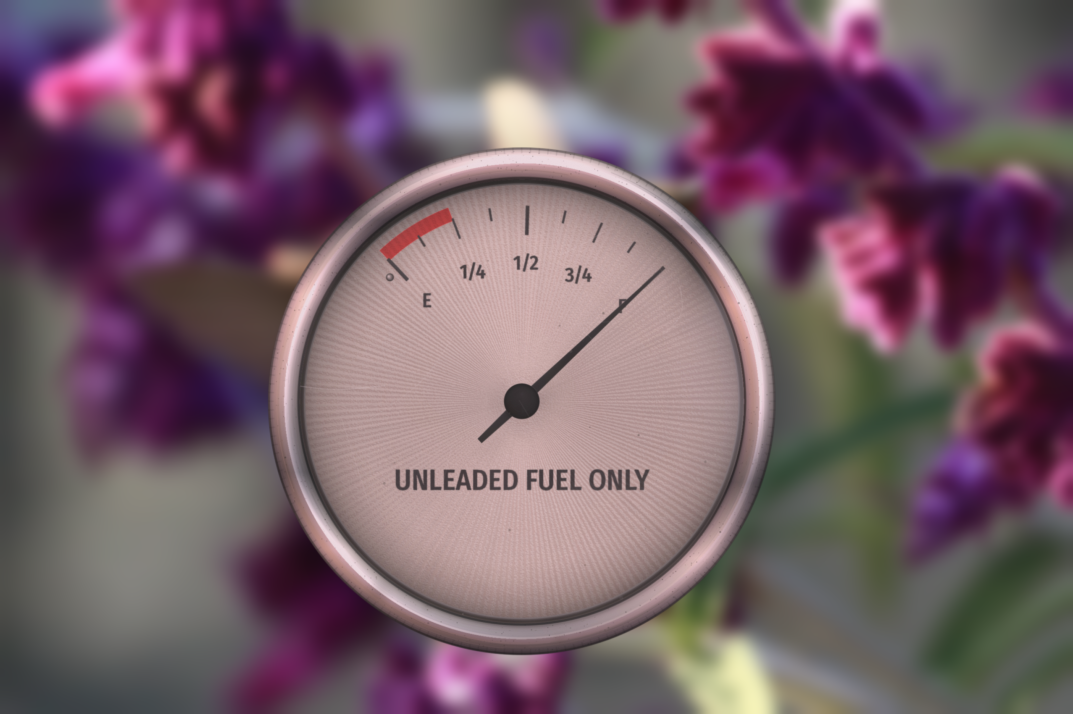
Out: {"value": 1}
